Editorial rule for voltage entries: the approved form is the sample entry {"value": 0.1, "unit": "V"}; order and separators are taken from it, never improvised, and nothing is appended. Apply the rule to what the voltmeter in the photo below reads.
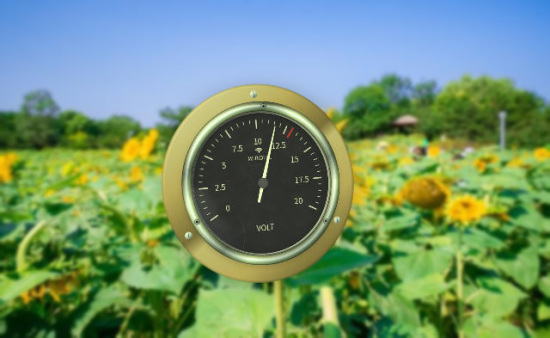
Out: {"value": 11.5, "unit": "V"}
